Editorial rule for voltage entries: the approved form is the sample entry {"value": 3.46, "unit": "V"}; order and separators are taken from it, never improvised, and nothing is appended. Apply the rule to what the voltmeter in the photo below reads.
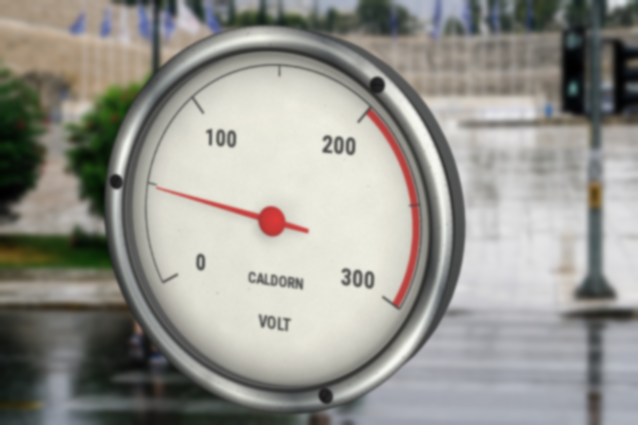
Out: {"value": 50, "unit": "V"}
